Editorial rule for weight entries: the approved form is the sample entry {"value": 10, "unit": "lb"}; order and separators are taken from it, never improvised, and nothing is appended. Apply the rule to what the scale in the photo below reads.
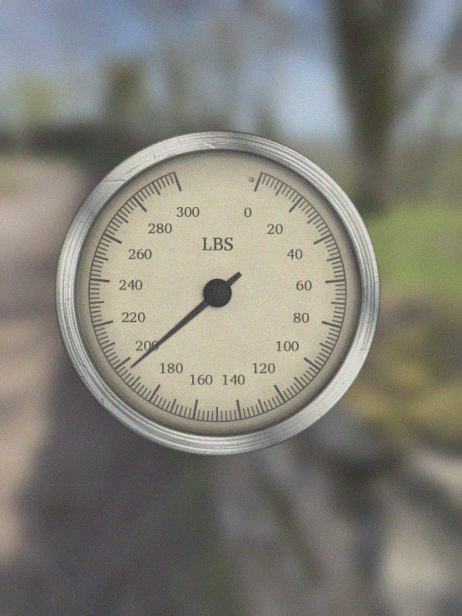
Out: {"value": 196, "unit": "lb"}
